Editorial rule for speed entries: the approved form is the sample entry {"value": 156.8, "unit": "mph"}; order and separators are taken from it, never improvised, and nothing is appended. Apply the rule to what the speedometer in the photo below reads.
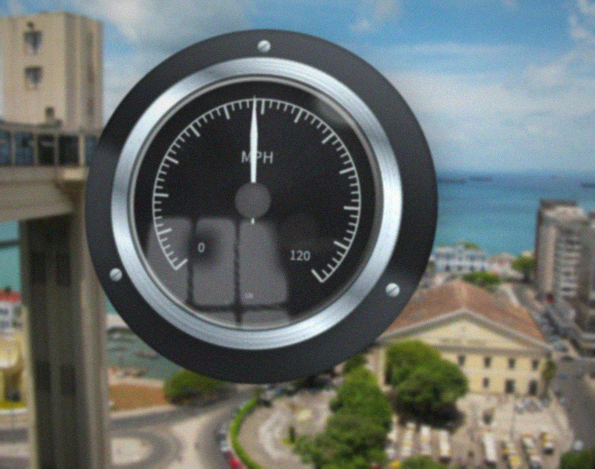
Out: {"value": 58, "unit": "mph"}
